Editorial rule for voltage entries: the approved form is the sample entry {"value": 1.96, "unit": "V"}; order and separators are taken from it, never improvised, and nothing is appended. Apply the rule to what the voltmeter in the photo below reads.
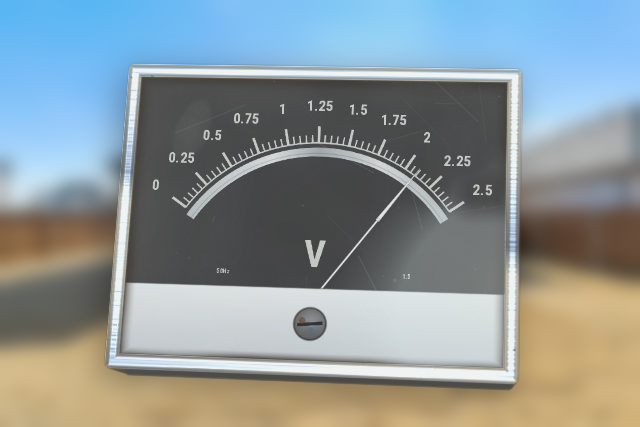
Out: {"value": 2.1, "unit": "V"}
